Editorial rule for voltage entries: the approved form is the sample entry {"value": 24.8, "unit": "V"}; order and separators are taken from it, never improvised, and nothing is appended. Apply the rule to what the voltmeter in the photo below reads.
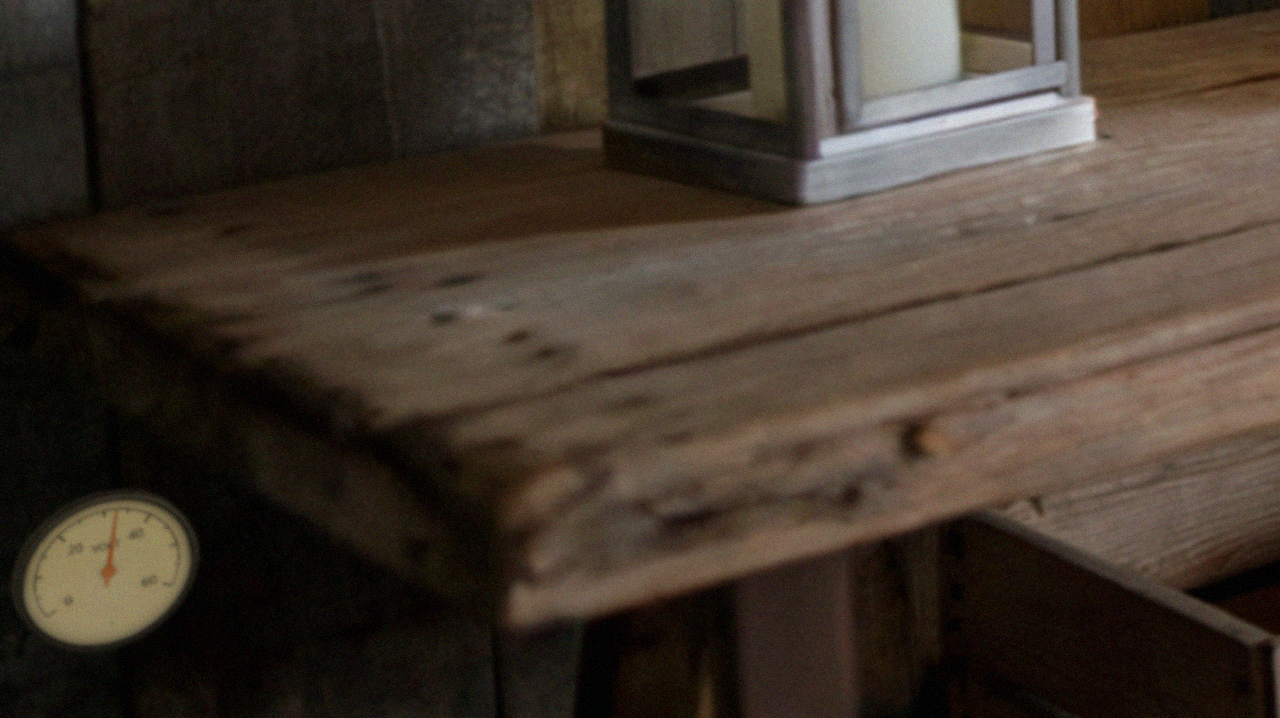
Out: {"value": 32.5, "unit": "V"}
